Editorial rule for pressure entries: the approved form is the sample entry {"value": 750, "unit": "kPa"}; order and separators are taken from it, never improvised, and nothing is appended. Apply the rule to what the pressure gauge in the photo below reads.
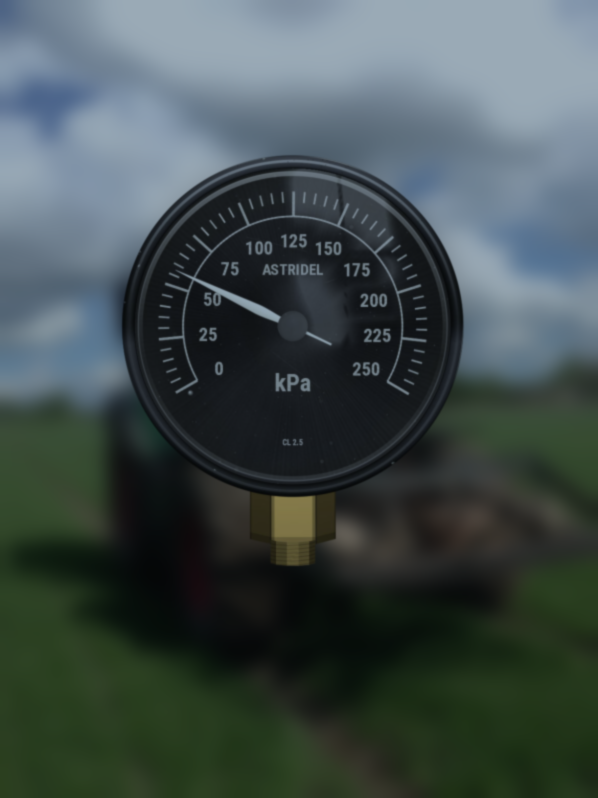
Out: {"value": 57.5, "unit": "kPa"}
